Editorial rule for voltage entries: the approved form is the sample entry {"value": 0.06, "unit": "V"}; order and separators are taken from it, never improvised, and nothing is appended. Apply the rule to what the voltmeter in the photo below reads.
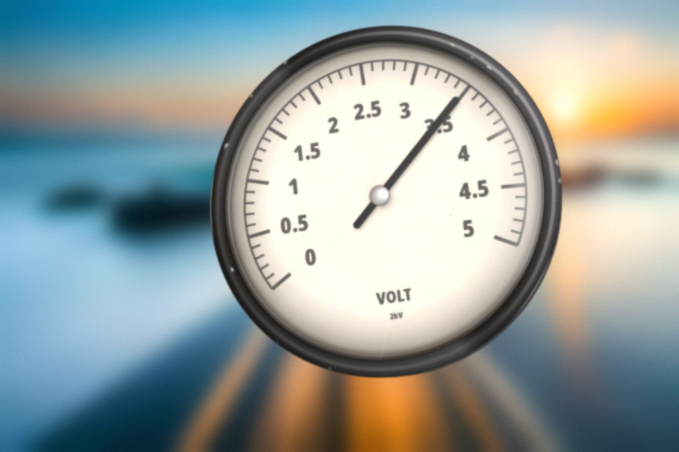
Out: {"value": 3.5, "unit": "V"}
